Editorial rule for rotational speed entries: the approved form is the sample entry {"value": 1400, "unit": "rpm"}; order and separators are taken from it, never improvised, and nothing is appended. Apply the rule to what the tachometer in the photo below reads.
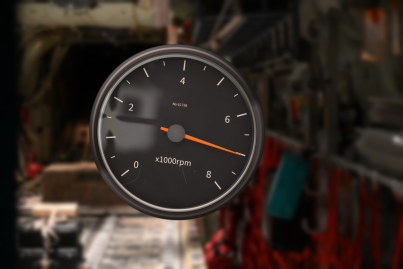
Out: {"value": 7000, "unit": "rpm"}
